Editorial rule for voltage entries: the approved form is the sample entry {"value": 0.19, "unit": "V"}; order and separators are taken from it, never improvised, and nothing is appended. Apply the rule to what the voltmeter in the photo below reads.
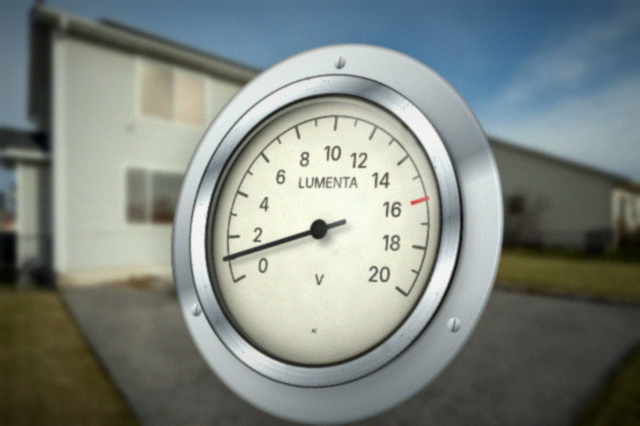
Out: {"value": 1, "unit": "V"}
